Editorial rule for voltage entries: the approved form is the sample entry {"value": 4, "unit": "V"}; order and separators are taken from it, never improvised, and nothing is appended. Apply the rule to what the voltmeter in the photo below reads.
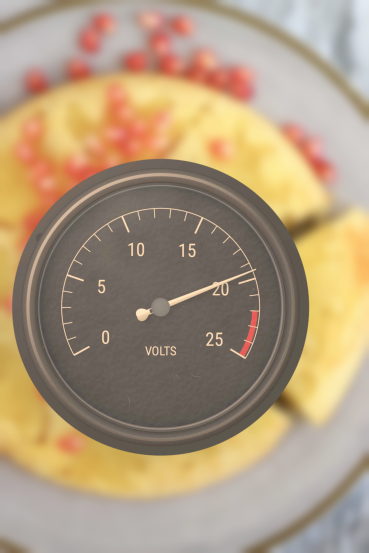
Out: {"value": 19.5, "unit": "V"}
